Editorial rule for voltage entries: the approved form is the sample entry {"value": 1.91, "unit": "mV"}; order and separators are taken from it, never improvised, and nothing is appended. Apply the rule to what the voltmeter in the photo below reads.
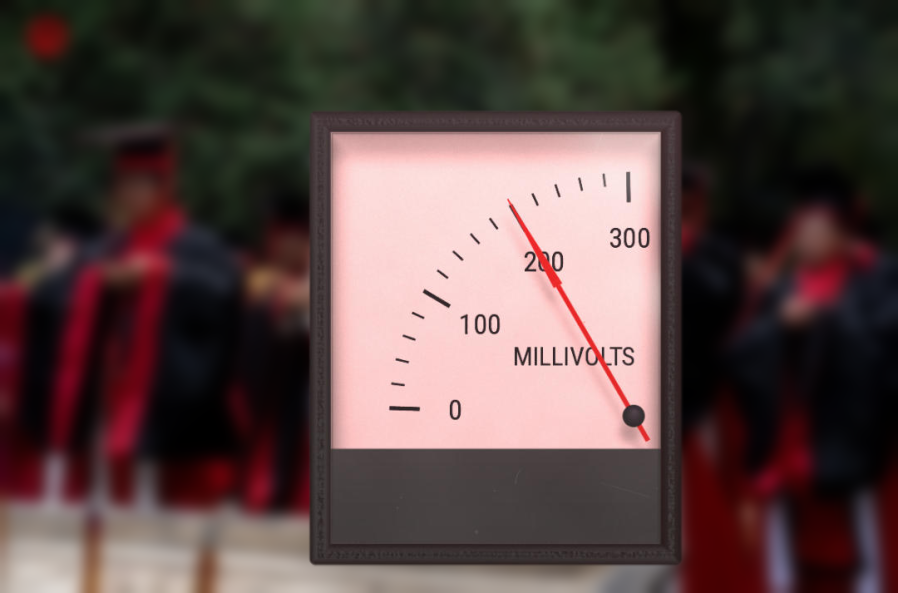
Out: {"value": 200, "unit": "mV"}
